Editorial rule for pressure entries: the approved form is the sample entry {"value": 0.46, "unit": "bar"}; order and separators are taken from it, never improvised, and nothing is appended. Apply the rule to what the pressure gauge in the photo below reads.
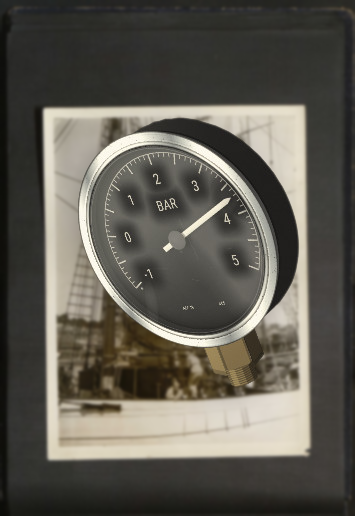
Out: {"value": 3.7, "unit": "bar"}
